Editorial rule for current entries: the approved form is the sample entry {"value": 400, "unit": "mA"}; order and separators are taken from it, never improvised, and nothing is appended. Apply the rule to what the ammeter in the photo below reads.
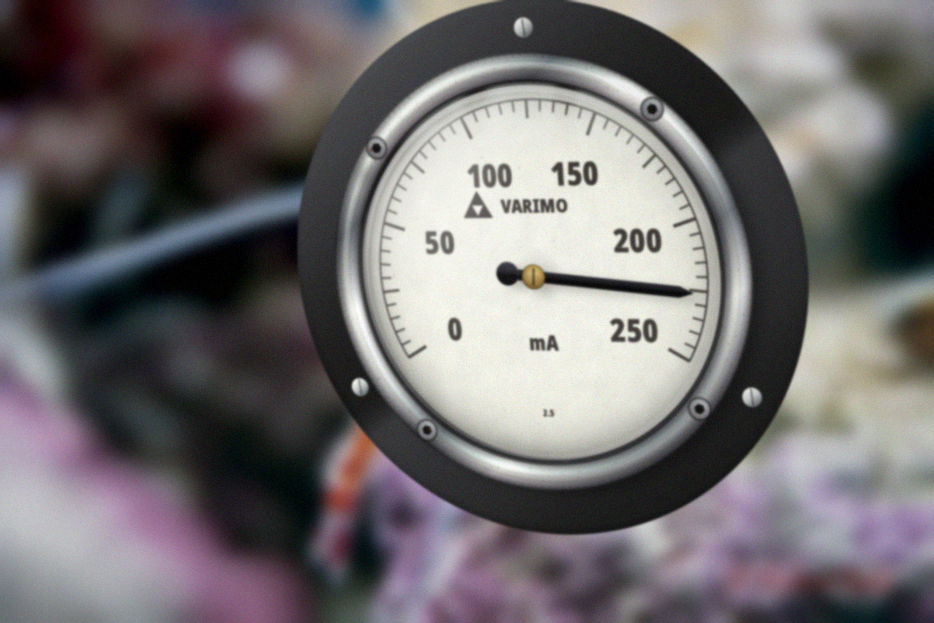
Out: {"value": 225, "unit": "mA"}
